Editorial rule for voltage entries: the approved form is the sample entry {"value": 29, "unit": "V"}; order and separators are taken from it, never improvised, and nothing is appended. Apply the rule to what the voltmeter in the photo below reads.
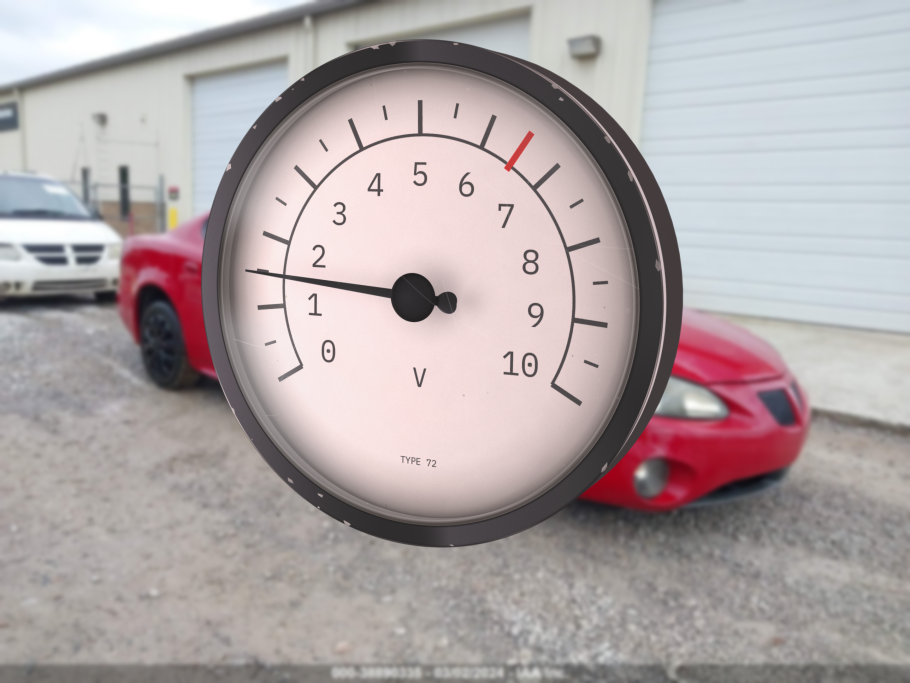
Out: {"value": 1.5, "unit": "V"}
